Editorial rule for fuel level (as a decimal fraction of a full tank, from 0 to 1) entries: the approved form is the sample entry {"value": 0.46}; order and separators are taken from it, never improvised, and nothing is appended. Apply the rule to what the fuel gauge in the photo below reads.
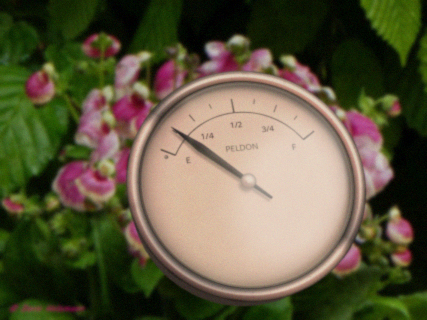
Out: {"value": 0.125}
